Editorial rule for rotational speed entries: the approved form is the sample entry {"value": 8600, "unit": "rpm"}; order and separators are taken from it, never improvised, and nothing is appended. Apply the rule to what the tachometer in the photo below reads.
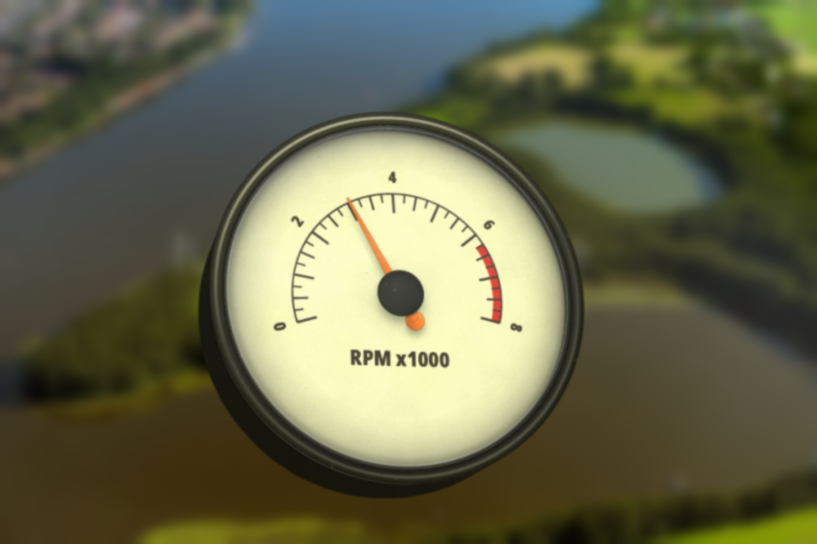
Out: {"value": 3000, "unit": "rpm"}
